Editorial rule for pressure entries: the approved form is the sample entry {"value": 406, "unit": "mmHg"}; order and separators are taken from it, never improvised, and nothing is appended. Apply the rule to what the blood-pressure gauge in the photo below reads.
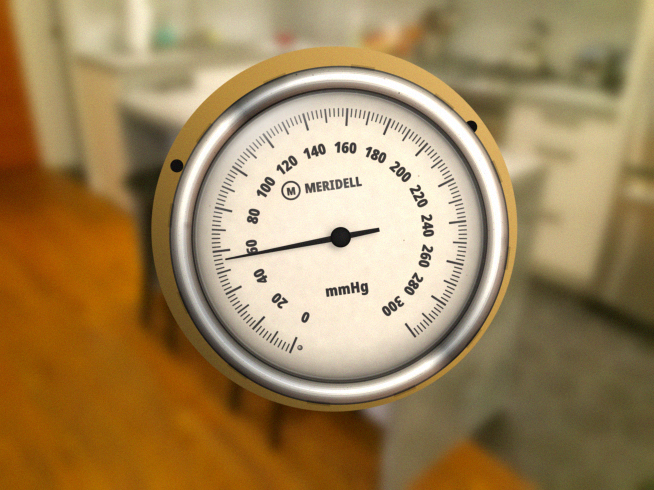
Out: {"value": 56, "unit": "mmHg"}
